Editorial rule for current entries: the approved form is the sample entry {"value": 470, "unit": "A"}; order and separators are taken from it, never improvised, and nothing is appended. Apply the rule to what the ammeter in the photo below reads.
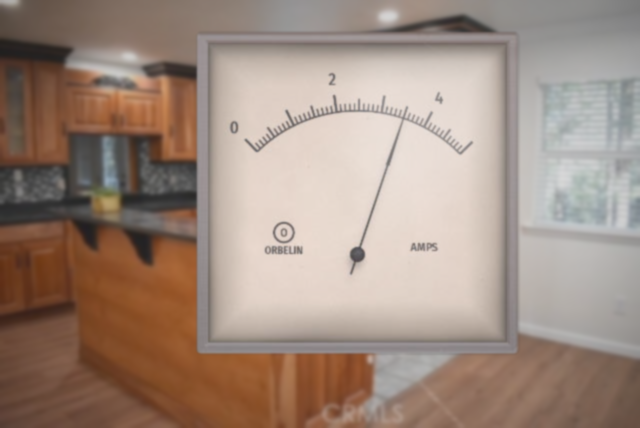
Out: {"value": 3.5, "unit": "A"}
